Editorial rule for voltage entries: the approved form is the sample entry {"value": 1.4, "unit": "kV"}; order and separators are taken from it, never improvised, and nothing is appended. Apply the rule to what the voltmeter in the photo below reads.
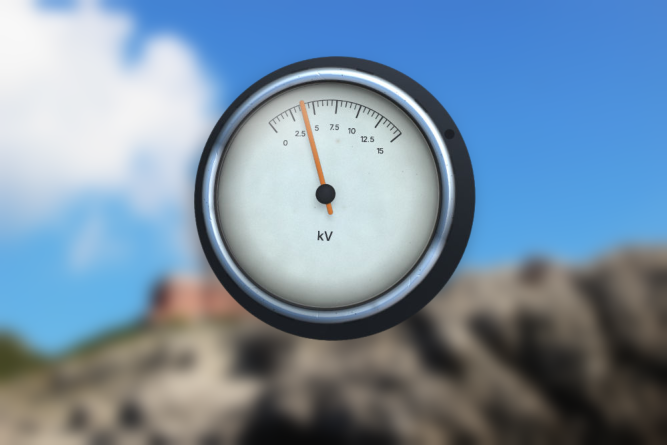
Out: {"value": 4, "unit": "kV"}
